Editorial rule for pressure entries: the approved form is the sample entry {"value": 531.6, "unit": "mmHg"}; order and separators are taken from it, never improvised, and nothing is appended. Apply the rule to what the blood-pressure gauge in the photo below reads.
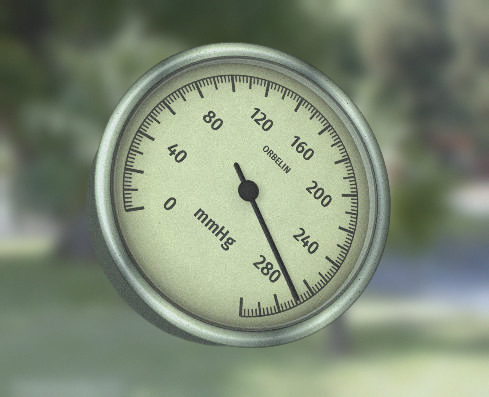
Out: {"value": 270, "unit": "mmHg"}
